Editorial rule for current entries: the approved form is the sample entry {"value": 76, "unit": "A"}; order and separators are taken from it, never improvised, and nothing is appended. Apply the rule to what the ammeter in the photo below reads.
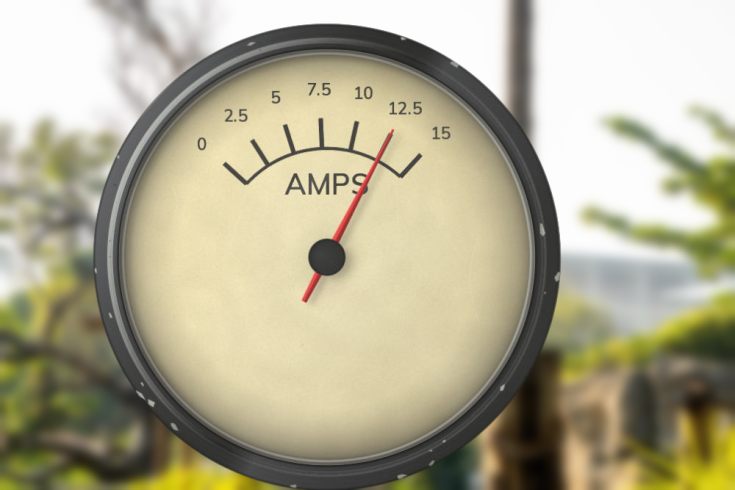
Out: {"value": 12.5, "unit": "A"}
